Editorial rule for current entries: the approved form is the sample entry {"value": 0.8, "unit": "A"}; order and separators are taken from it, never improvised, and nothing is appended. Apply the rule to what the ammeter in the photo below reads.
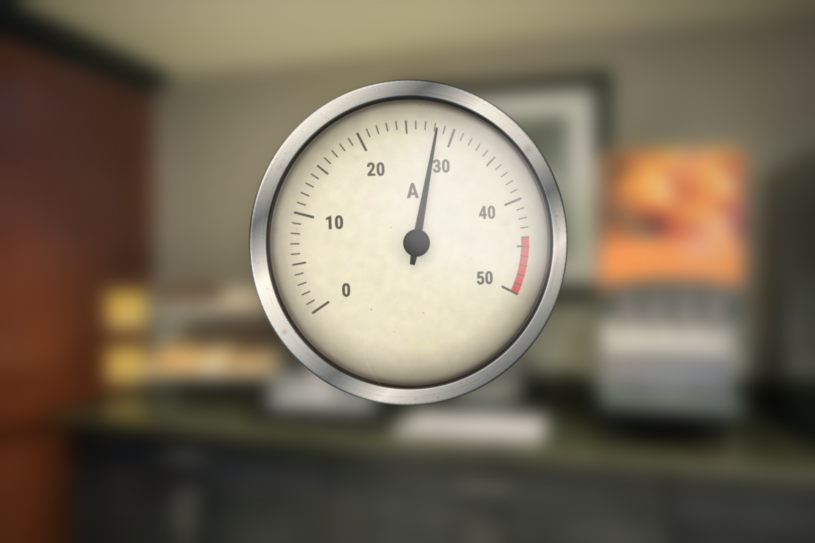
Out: {"value": 28, "unit": "A"}
